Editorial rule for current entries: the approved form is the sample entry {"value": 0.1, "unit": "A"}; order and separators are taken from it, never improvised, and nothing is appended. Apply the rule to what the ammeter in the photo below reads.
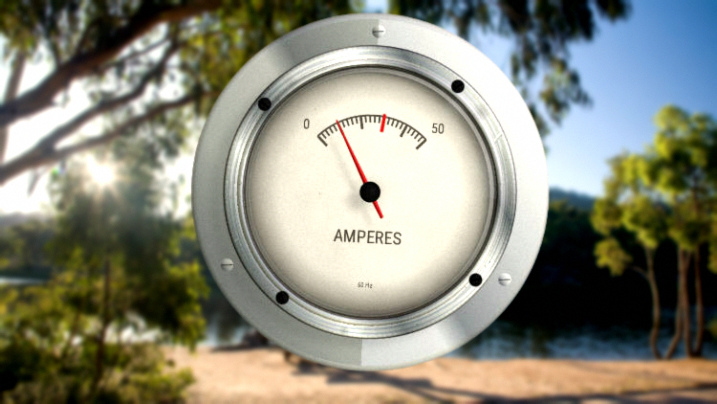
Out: {"value": 10, "unit": "A"}
